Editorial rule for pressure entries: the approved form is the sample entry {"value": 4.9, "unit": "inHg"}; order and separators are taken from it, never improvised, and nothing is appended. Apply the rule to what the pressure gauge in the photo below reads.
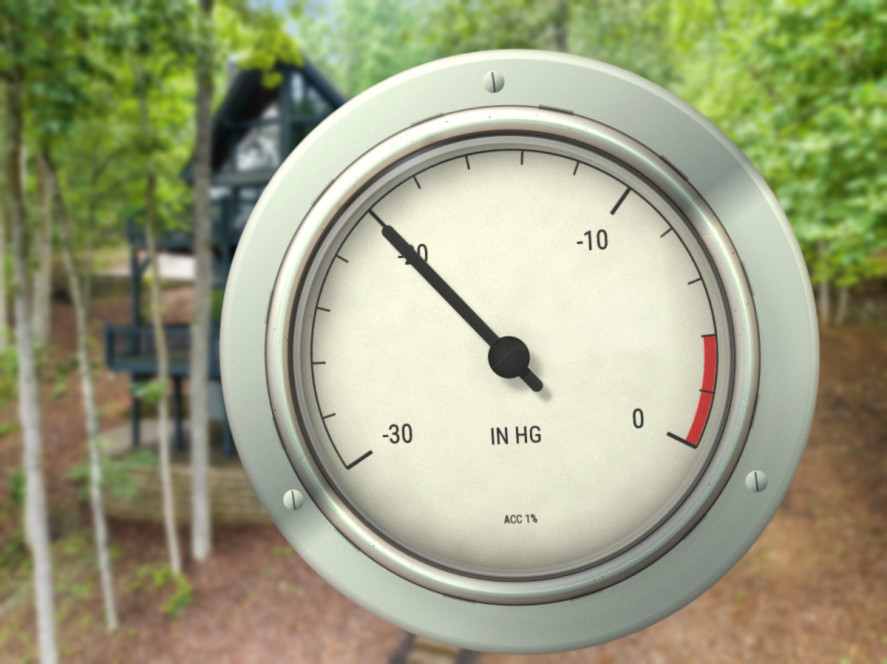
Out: {"value": -20, "unit": "inHg"}
